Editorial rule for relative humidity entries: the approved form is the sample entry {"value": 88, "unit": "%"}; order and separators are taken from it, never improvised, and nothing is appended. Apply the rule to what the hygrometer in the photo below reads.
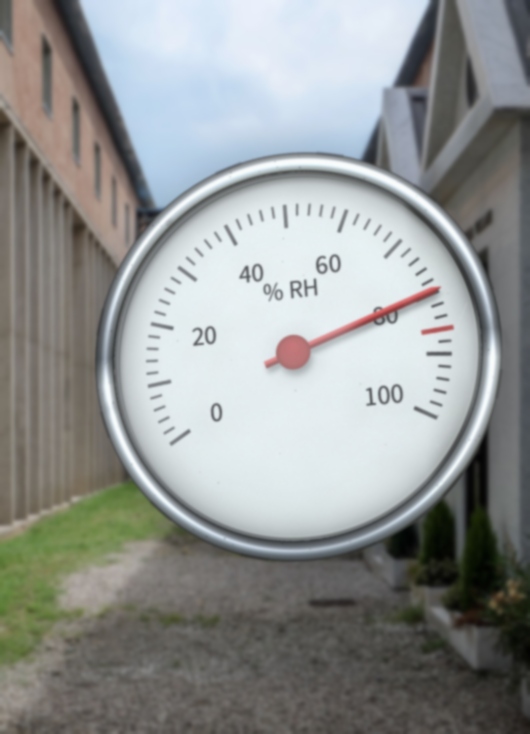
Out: {"value": 80, "unit": "%"}
